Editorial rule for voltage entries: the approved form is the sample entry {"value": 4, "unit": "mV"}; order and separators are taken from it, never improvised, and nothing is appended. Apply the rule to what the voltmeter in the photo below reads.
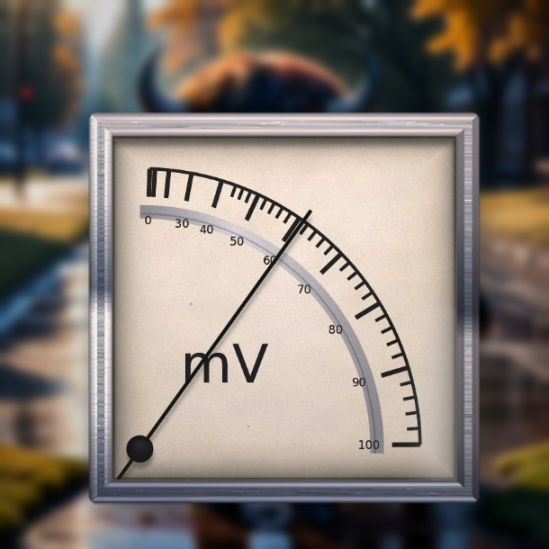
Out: {"value": 61, "unit": "mV"}
